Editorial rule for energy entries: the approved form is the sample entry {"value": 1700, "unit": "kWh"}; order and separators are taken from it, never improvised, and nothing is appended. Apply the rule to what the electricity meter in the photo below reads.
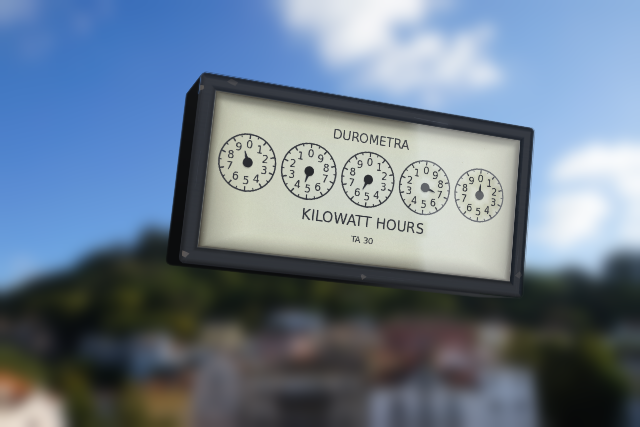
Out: {"value": 94570, "unit": "kWh"}
